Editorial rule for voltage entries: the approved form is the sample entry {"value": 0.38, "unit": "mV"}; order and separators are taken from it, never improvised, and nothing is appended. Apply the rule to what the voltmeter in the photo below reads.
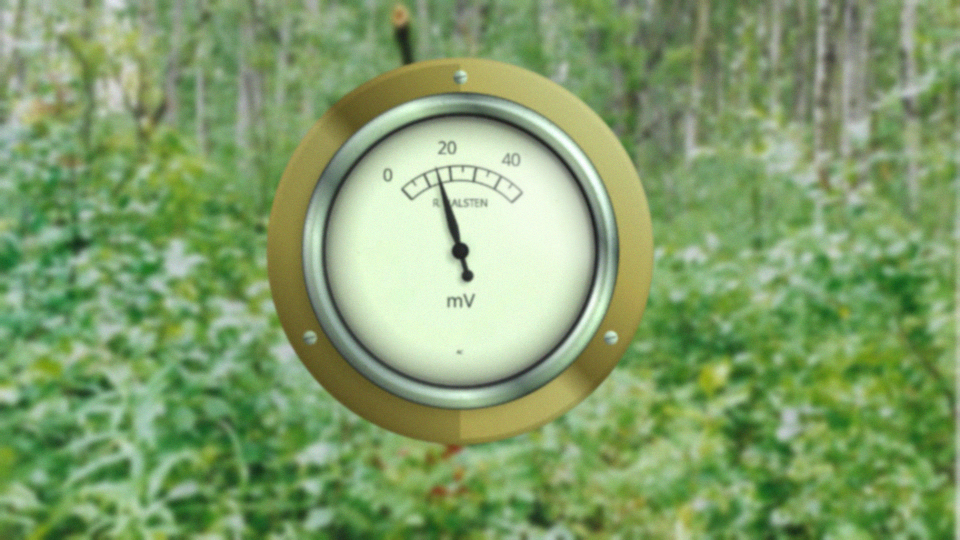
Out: {"value": 15, "unit": "mV"}
